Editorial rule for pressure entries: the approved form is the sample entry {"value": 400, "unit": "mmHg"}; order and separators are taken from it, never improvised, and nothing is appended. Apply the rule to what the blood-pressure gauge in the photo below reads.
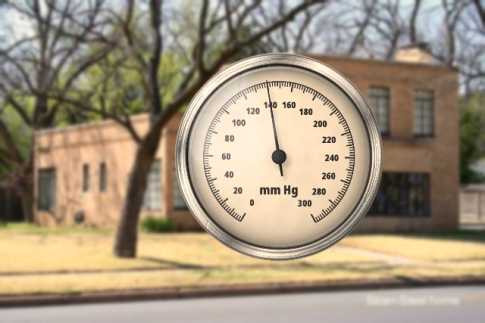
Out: {"value": 140, "unit": "mmHg"}
